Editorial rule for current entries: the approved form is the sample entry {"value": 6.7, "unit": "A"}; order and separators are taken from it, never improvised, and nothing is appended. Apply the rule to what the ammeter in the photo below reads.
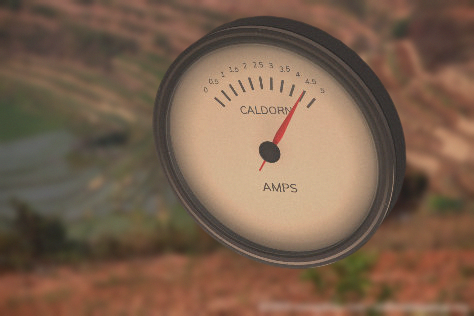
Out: {"value": 4.5, "unit": "A"}
